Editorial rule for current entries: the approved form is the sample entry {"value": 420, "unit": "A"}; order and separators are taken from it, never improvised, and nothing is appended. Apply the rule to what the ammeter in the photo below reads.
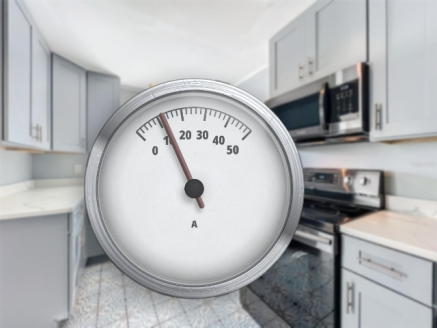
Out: {"value": 12, "unit": "A"}
